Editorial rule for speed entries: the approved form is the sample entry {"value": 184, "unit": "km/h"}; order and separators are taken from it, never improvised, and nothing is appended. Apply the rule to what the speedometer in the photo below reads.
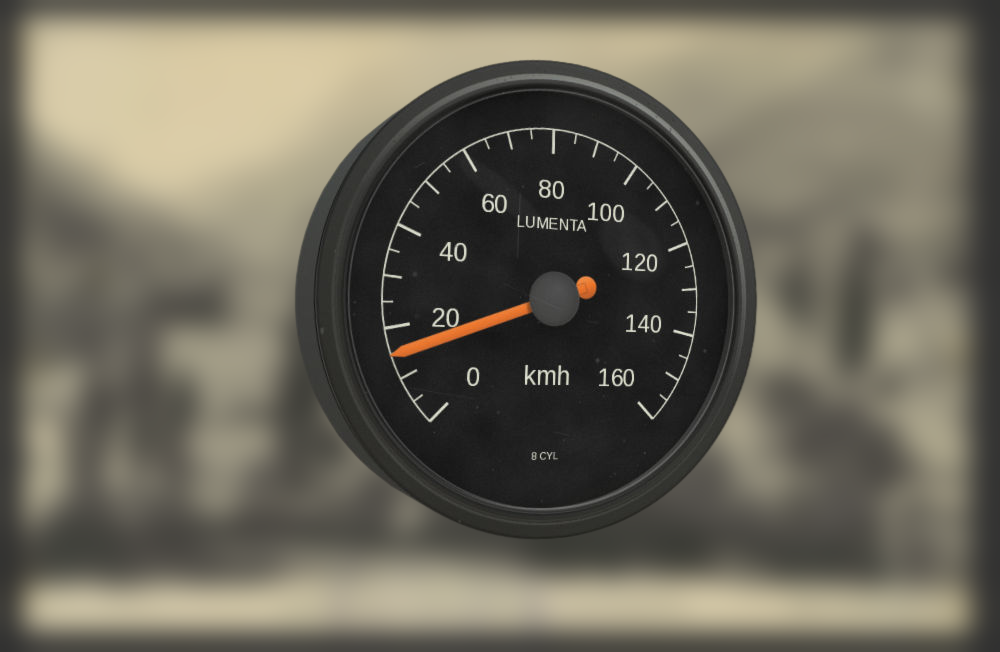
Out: {"value": 15, "unit": "km/h"}
